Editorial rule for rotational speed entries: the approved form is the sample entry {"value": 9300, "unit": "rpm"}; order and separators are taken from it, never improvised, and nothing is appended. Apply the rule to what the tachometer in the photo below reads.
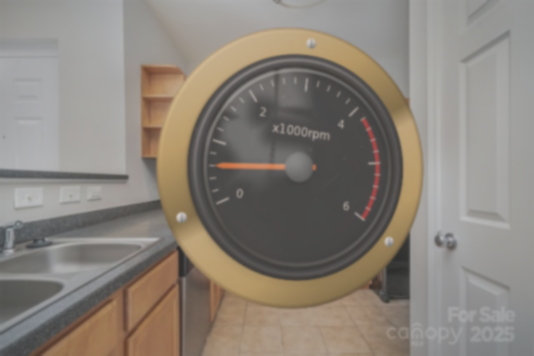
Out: {"value": 600, "unit": "rpm"}
